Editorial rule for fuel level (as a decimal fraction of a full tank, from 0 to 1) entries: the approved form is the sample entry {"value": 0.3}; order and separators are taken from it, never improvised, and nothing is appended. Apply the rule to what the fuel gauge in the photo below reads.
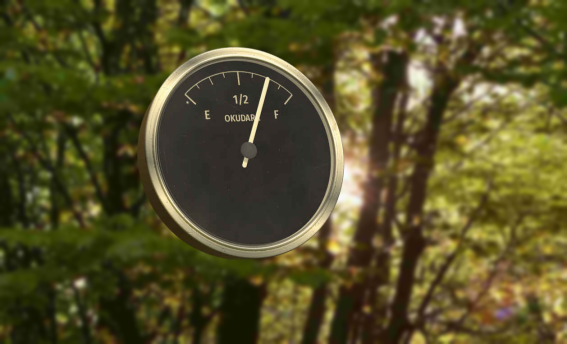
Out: {"value": 0.75}
